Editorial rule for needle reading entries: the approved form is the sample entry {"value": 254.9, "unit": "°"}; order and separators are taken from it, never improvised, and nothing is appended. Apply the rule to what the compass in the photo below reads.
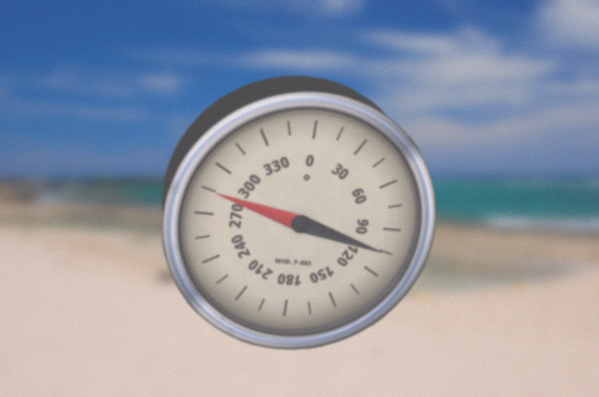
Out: {"value": 285, "unit": "°"}
